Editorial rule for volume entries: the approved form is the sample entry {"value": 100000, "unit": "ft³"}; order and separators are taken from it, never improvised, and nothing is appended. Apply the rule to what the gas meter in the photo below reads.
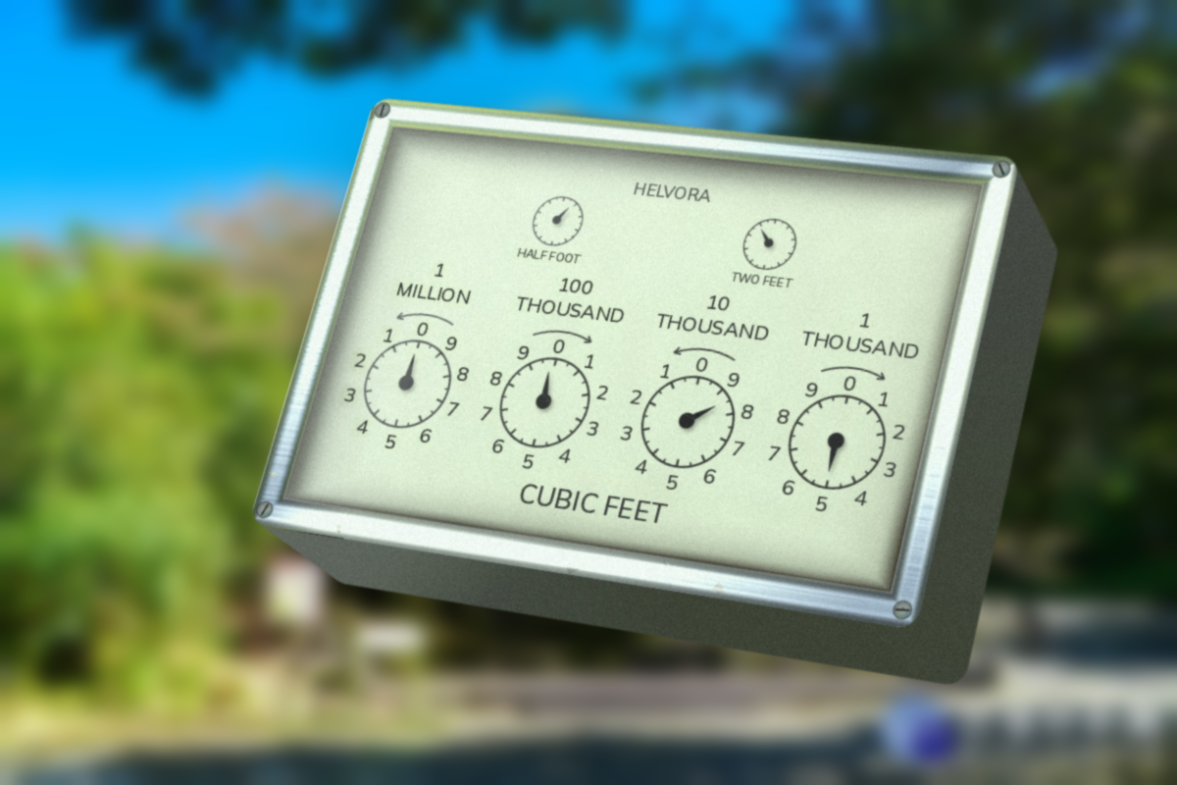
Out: {"value": 998500, "unit": "ft³"}
